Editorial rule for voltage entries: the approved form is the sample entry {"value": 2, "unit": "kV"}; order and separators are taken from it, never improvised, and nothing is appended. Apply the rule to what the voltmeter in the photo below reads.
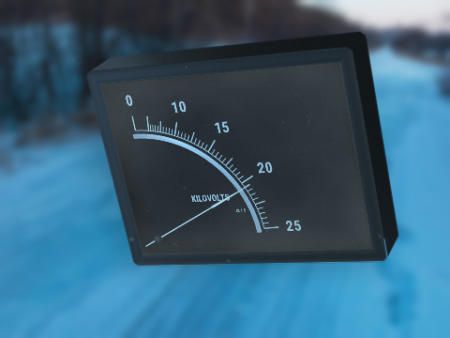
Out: {"value": 20.5, "unit": "kV"}
